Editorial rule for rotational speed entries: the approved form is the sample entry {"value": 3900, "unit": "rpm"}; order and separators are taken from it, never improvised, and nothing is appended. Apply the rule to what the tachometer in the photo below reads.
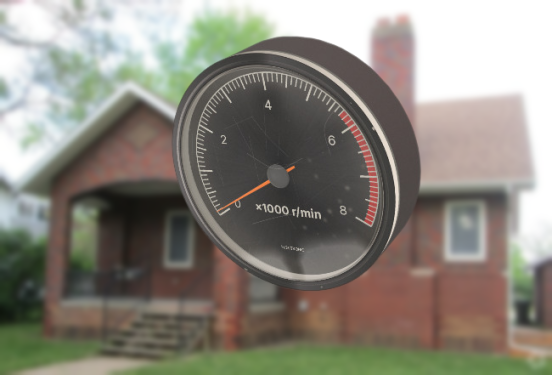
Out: {"value": 100, "unit": "rpm"}
